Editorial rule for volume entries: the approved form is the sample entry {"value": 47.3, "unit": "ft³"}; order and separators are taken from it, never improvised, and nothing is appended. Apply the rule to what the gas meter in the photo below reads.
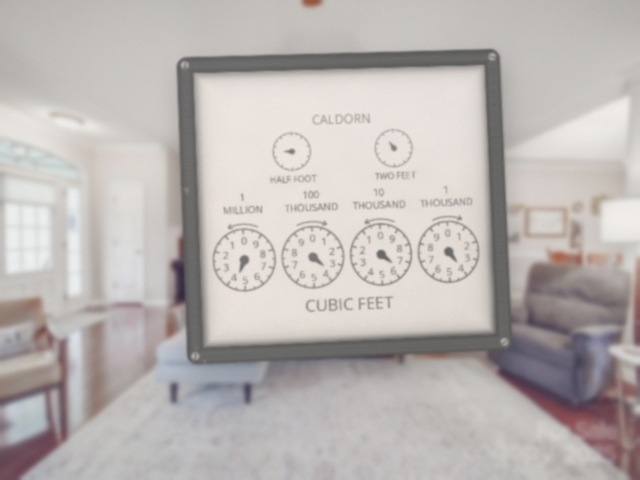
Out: {"value": 436400, "unit": "ft³"}
